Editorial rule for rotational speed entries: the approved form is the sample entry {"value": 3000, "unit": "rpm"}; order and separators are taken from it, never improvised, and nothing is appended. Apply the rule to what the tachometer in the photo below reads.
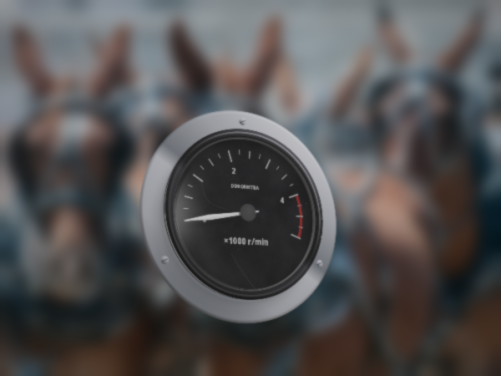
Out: {"value": 0, "unit": "rpm"}
